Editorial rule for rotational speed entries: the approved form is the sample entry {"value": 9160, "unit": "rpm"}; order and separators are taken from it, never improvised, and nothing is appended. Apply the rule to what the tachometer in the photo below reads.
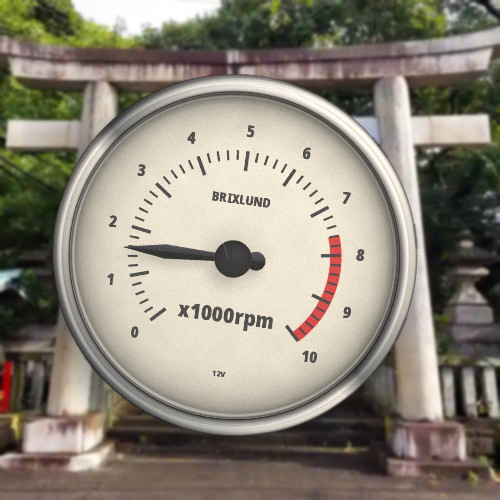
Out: {"value": 1600, "unit": "rpm"}
